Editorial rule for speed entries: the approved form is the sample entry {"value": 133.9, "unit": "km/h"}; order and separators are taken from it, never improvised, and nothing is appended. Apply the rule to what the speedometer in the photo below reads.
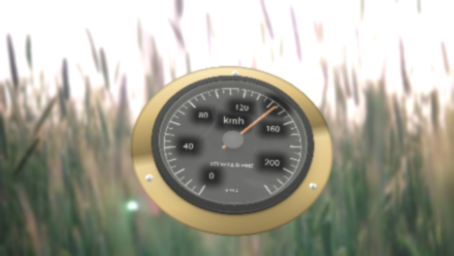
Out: {"value": 145, "unit": "km/h"}
